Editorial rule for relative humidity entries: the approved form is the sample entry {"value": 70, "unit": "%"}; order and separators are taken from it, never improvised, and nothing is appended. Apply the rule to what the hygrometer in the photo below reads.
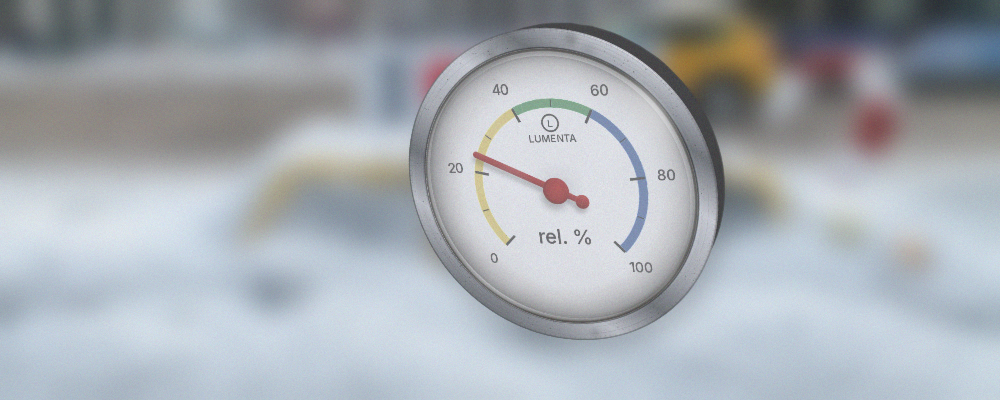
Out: {"value": 25, "unit": "%"}
